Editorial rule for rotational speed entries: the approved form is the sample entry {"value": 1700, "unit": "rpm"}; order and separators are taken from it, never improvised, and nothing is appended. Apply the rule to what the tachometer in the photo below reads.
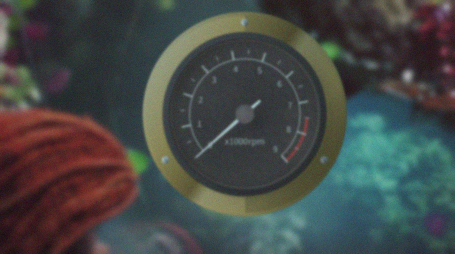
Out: {"value": 0, "unit": "rpm"}
